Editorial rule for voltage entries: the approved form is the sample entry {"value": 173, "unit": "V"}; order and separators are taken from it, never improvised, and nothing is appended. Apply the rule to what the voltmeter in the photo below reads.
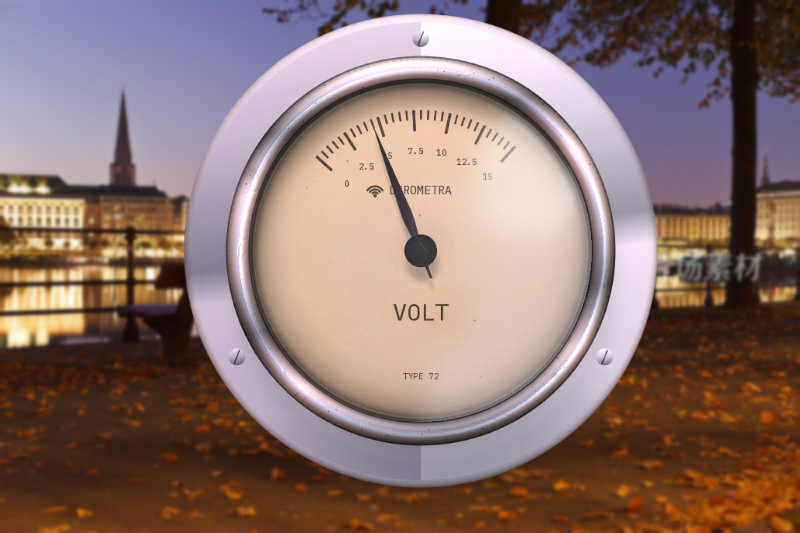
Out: {"value": 4.5, "unit": "V"}
